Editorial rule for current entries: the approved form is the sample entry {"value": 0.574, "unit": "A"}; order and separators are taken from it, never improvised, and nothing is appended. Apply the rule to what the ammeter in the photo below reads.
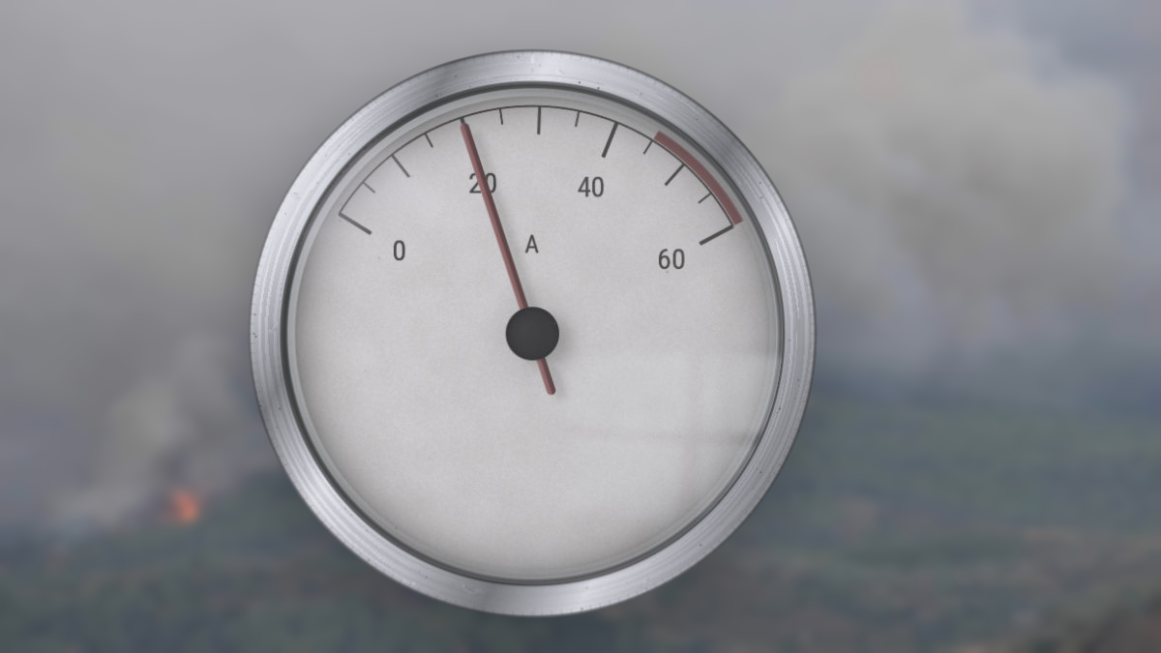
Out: {"value": 20, "unit": "A"}
